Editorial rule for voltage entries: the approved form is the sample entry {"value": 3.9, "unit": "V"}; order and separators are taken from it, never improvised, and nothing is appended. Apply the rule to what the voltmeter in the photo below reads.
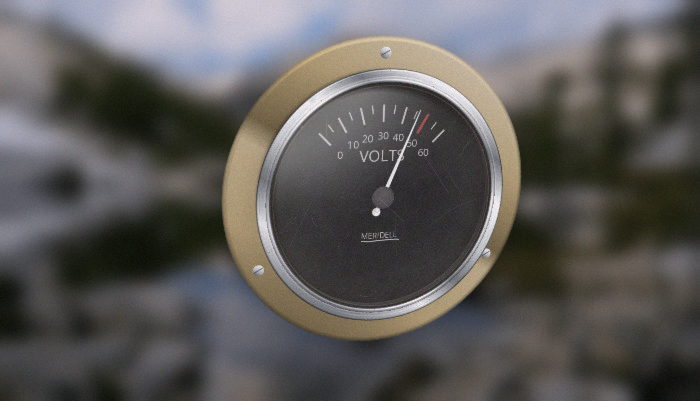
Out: {"value": 45, "unit": "V"}
